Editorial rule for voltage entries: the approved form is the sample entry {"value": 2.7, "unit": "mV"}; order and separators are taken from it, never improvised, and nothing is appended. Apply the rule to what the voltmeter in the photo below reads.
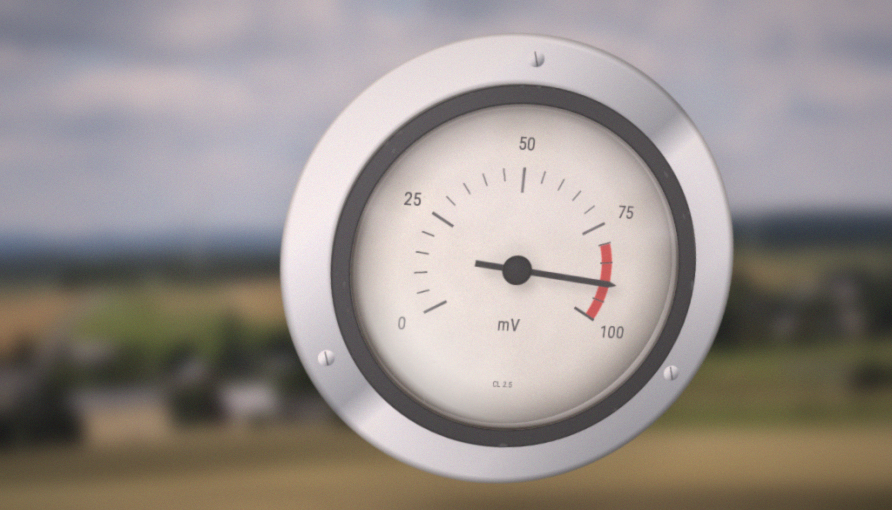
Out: {"value": 90, "unit": "mV"}
